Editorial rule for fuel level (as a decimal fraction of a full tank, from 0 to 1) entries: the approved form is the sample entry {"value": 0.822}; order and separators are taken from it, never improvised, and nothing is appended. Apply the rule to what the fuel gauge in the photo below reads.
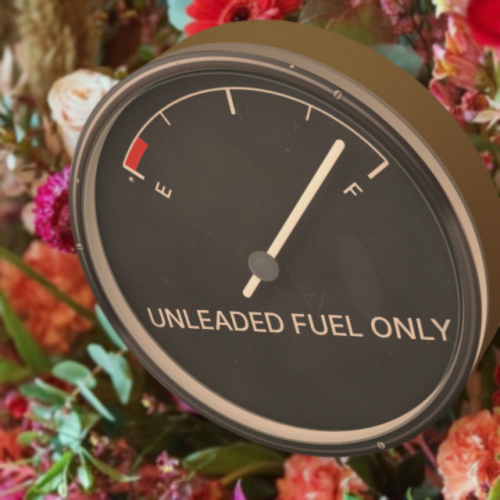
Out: {"value": 0.875}
